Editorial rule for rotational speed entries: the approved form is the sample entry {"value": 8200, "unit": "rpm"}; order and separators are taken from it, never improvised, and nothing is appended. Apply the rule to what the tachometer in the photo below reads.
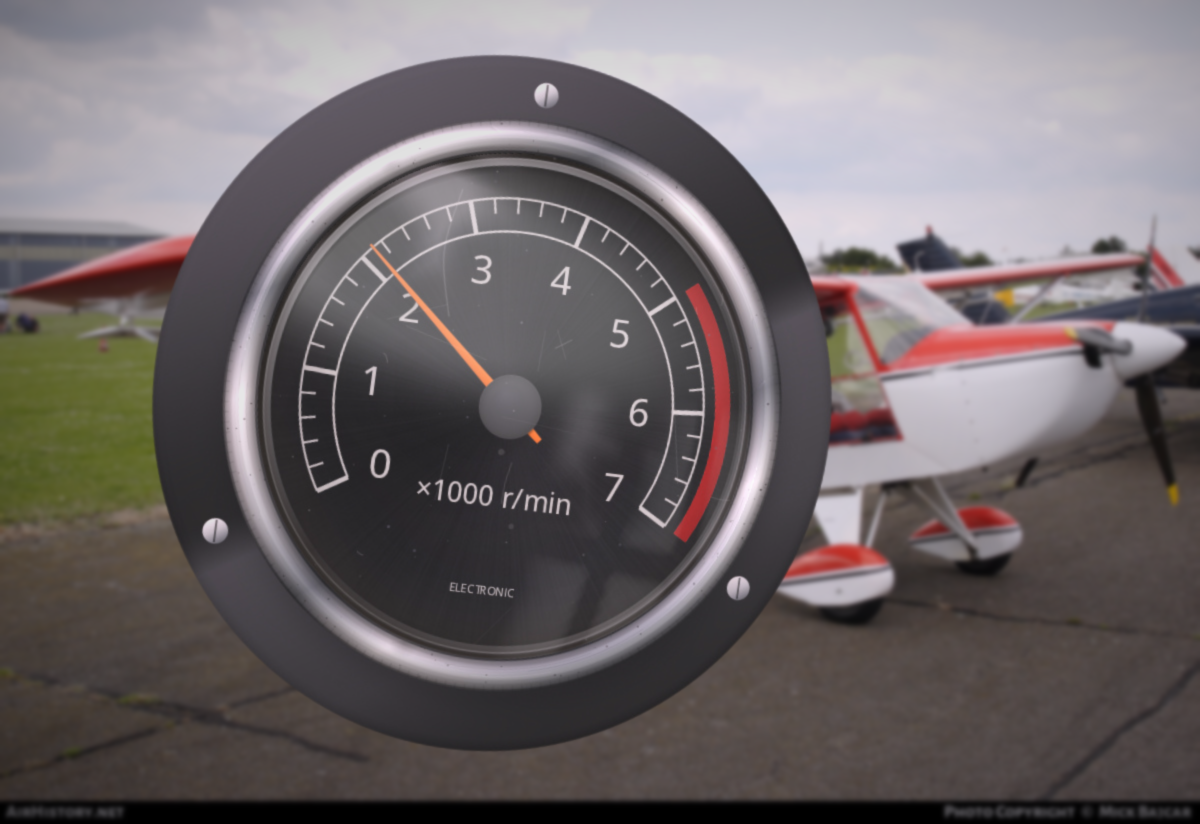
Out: {"value": 2100, "unit": "rpm"}
